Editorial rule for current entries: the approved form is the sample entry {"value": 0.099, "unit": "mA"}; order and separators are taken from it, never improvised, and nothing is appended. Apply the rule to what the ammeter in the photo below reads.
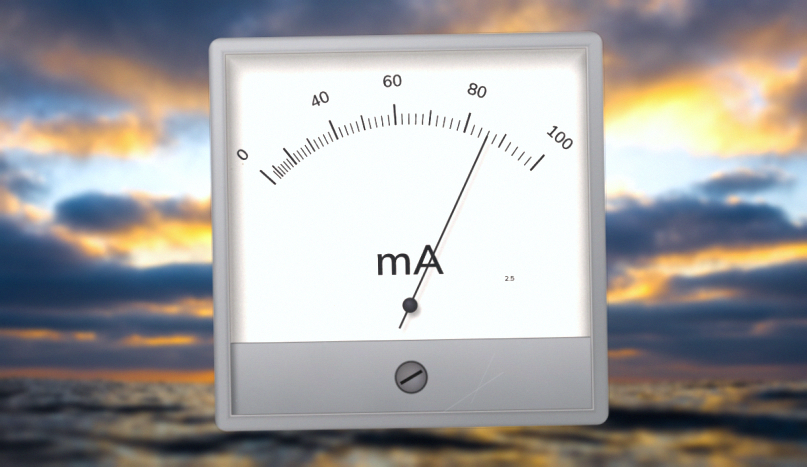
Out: {"value": 86, "unit": "mA"}
